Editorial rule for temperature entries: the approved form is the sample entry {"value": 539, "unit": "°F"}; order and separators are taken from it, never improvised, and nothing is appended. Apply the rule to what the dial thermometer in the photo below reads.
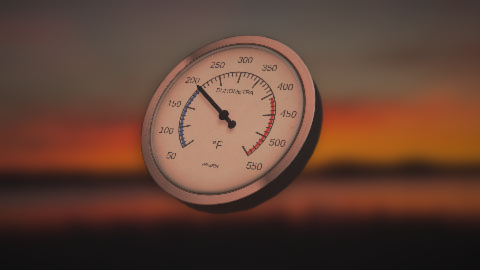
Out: {"value": 200, "unit": "°F"}
